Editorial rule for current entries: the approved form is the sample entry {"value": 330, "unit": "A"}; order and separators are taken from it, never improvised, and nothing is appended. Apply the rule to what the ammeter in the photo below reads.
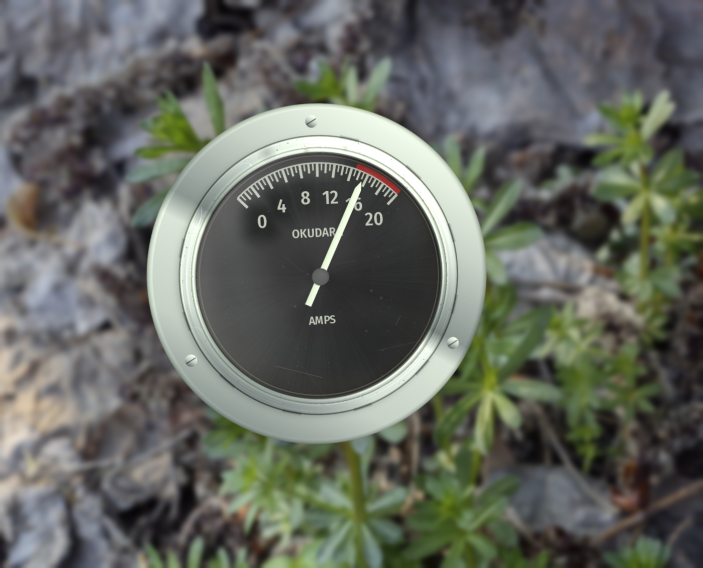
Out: {"value": 15.5, "unit": "A"}
